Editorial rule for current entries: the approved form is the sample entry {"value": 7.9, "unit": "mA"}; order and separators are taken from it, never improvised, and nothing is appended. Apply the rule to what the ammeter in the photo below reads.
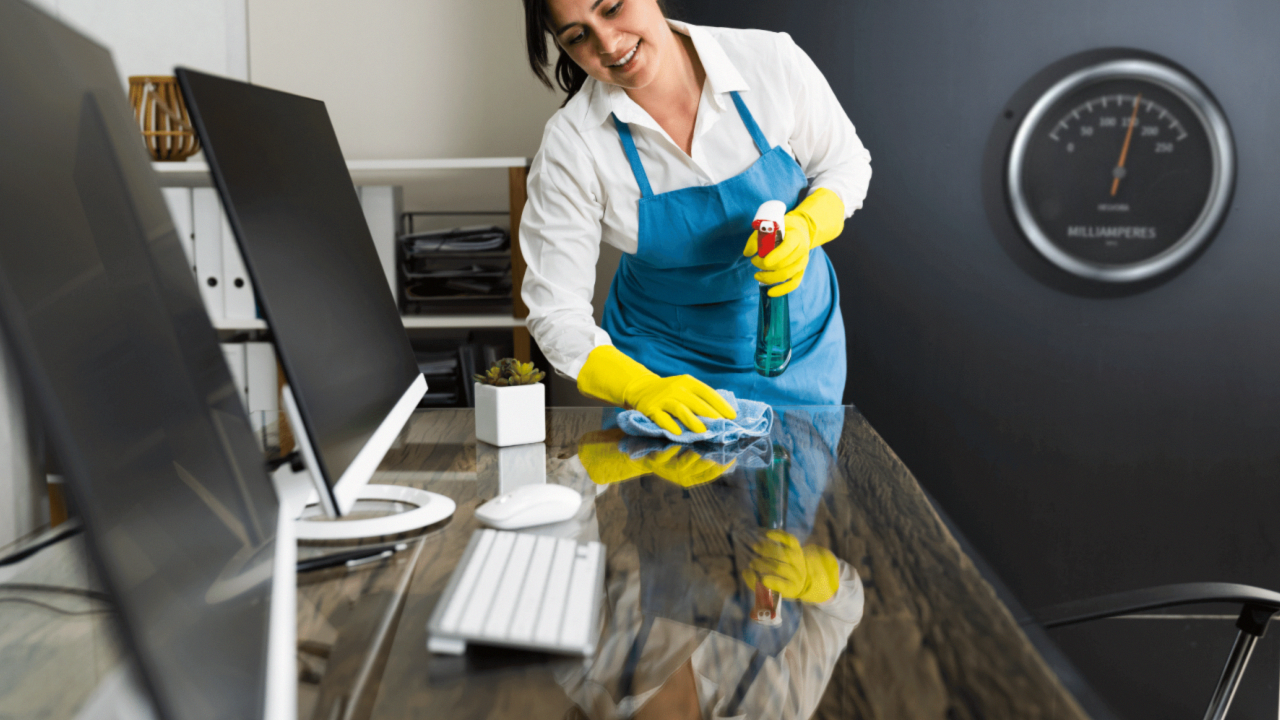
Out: {"value": 150, "unit": "mA"}
